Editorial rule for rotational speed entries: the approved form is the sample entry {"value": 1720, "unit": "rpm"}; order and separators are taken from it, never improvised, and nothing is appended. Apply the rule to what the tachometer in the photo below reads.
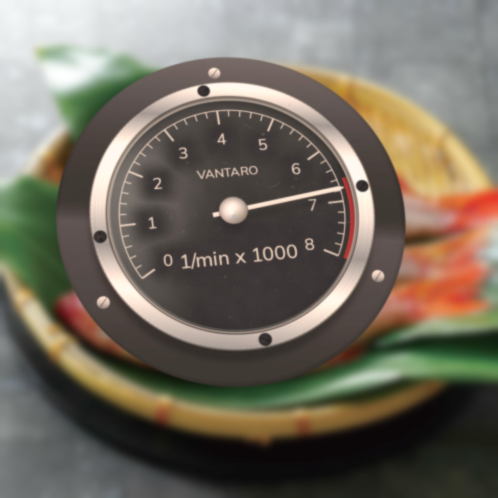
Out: {"value": 6800, "unit": "rpm"}
